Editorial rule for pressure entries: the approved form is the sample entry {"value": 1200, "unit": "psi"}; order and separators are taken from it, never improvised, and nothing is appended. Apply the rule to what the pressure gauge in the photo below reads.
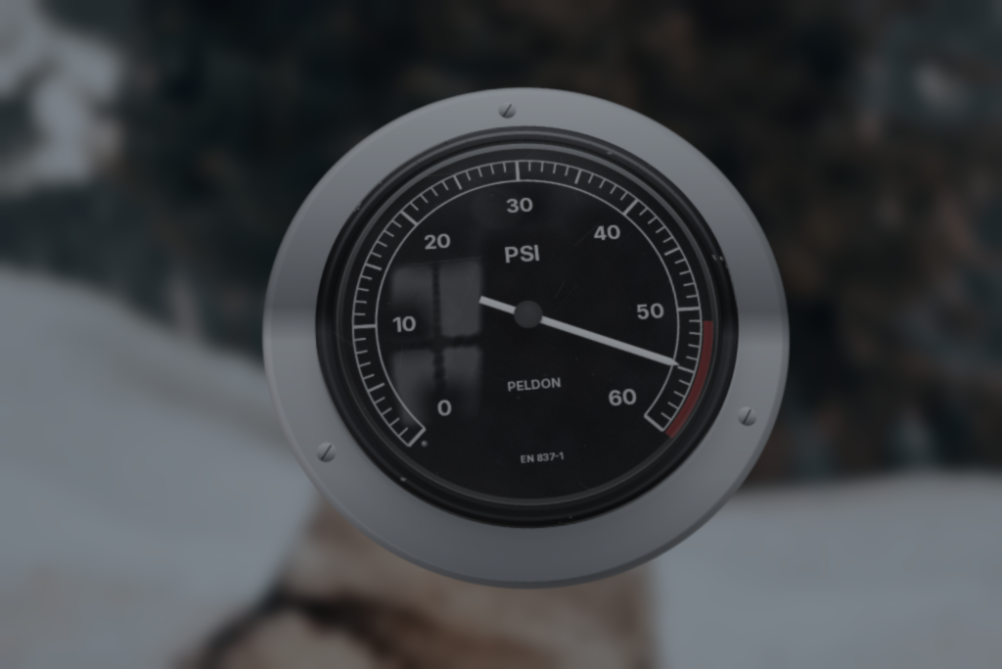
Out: {"value": 55, "unit": "psi"}
